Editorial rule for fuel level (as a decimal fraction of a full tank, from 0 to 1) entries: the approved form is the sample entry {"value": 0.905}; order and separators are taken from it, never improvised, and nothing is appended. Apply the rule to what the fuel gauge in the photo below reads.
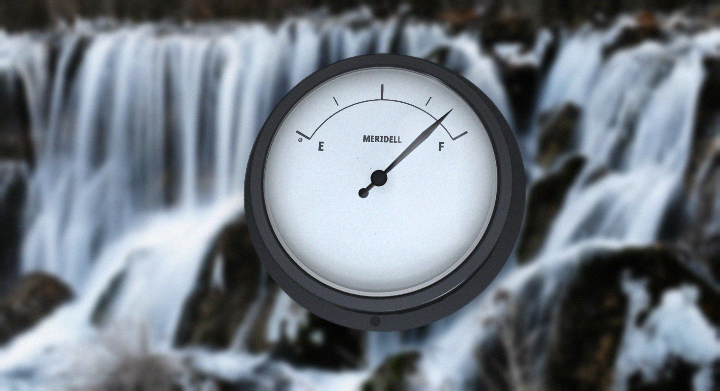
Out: {"value": 0.875}
